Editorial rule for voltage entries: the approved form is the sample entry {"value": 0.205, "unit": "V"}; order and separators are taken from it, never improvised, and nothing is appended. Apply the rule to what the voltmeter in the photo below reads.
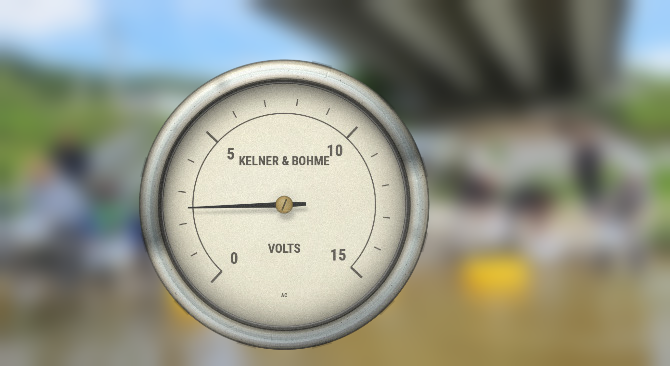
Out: {"value": 2.5, "unit": "V"}
